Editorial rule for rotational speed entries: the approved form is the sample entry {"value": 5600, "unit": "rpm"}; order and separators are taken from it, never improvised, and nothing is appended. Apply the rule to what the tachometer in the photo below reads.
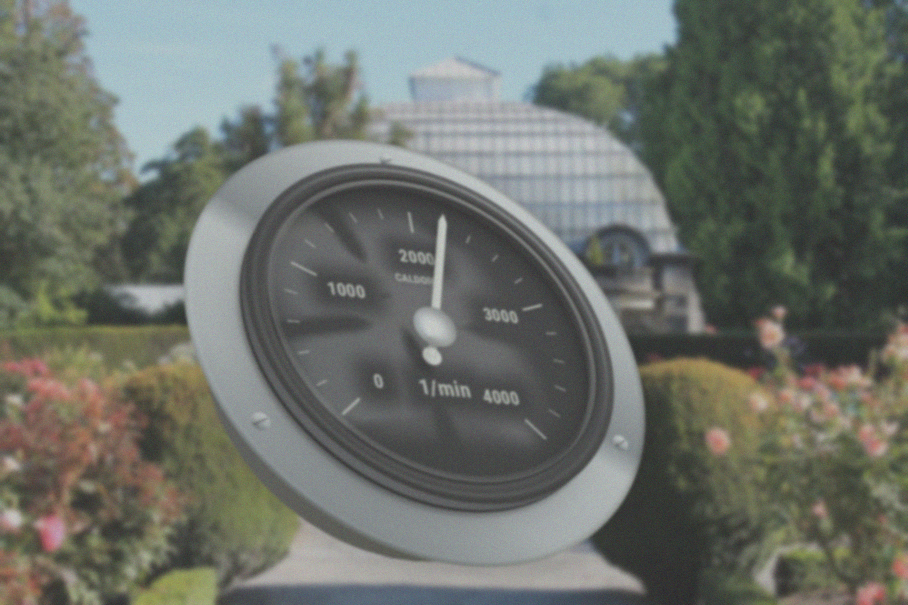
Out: {"value": 2200, "unit": "rpm"}
